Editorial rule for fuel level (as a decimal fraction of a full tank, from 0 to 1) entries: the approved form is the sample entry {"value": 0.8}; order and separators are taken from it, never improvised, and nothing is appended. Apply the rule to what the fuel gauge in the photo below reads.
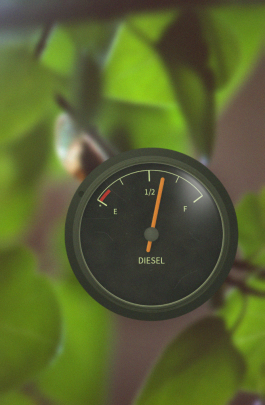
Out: {"value": 0.625}
